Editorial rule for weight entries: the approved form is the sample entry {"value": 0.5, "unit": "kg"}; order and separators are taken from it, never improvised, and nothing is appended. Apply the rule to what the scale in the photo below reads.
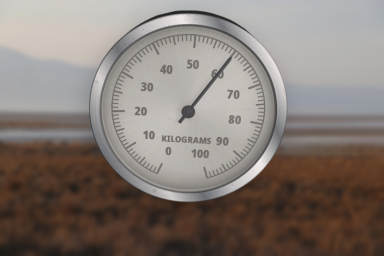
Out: {"value": 60, "unit": "kg"}
